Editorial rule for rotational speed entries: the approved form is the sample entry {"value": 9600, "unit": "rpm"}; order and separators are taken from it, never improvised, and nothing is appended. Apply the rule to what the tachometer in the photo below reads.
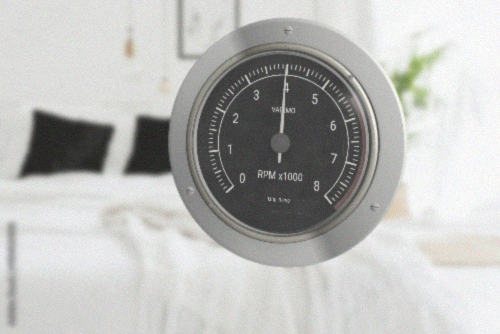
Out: {"value": 4000, "unit": "rpm"}
